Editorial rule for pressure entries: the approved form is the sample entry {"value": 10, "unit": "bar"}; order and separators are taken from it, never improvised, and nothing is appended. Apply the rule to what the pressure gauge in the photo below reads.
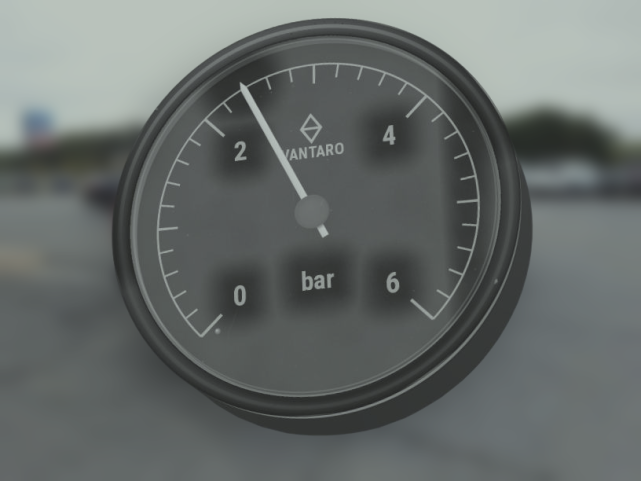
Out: {"value": 2.4, "unit": "bar"}
